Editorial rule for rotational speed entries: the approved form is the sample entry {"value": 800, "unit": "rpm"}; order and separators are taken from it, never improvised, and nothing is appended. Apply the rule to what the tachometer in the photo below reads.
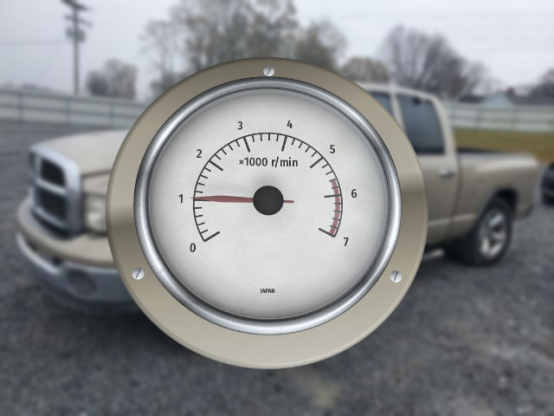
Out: {"value": 1000, "unit": "rpm"}
